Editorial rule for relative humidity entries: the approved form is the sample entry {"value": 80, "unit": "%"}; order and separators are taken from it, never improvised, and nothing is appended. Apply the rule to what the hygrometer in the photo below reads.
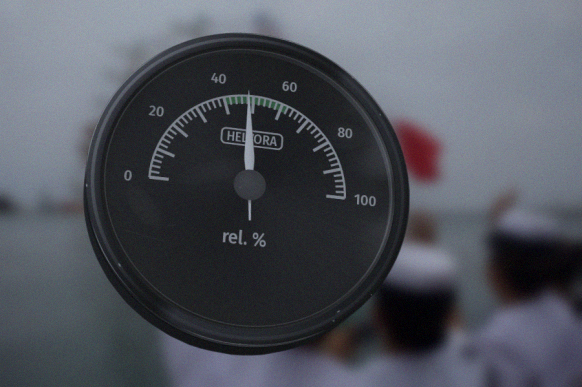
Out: {"value": 48, "unit": "%"}
